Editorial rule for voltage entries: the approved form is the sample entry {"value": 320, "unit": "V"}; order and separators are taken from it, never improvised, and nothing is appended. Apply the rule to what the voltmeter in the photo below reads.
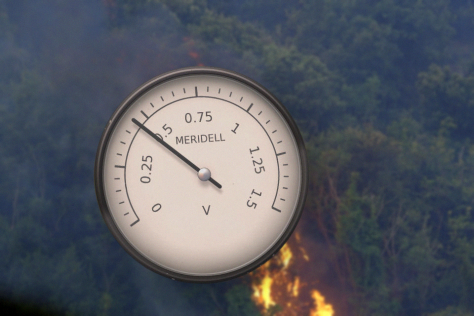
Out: {"value": 0.45, "unit": "V"}
